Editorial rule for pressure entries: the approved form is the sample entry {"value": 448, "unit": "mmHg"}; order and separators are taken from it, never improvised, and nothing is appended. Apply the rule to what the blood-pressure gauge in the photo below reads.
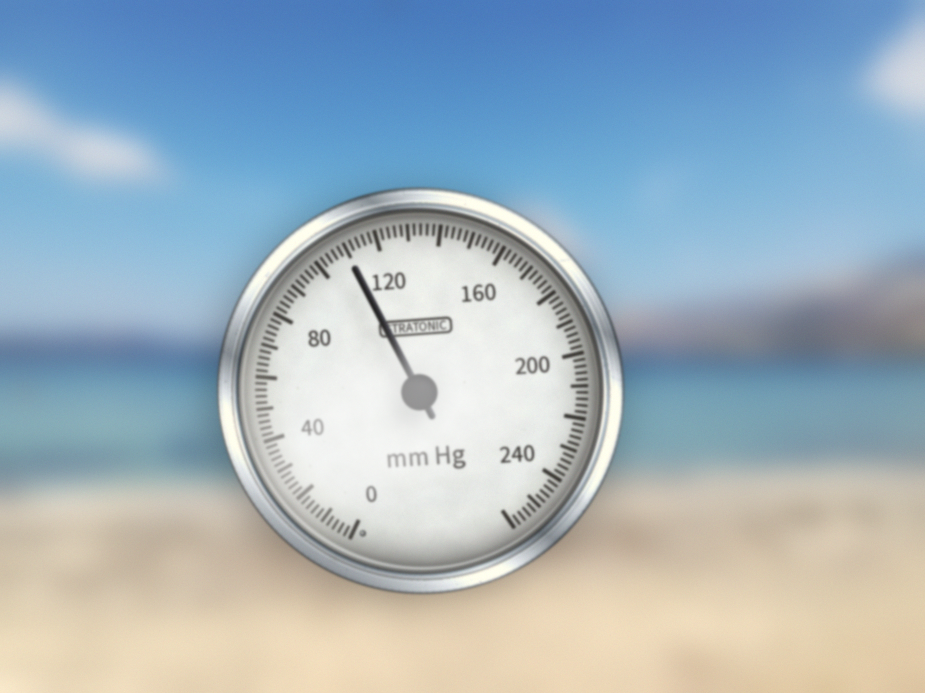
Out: {"value": 110, "unit": "mmHg"}
